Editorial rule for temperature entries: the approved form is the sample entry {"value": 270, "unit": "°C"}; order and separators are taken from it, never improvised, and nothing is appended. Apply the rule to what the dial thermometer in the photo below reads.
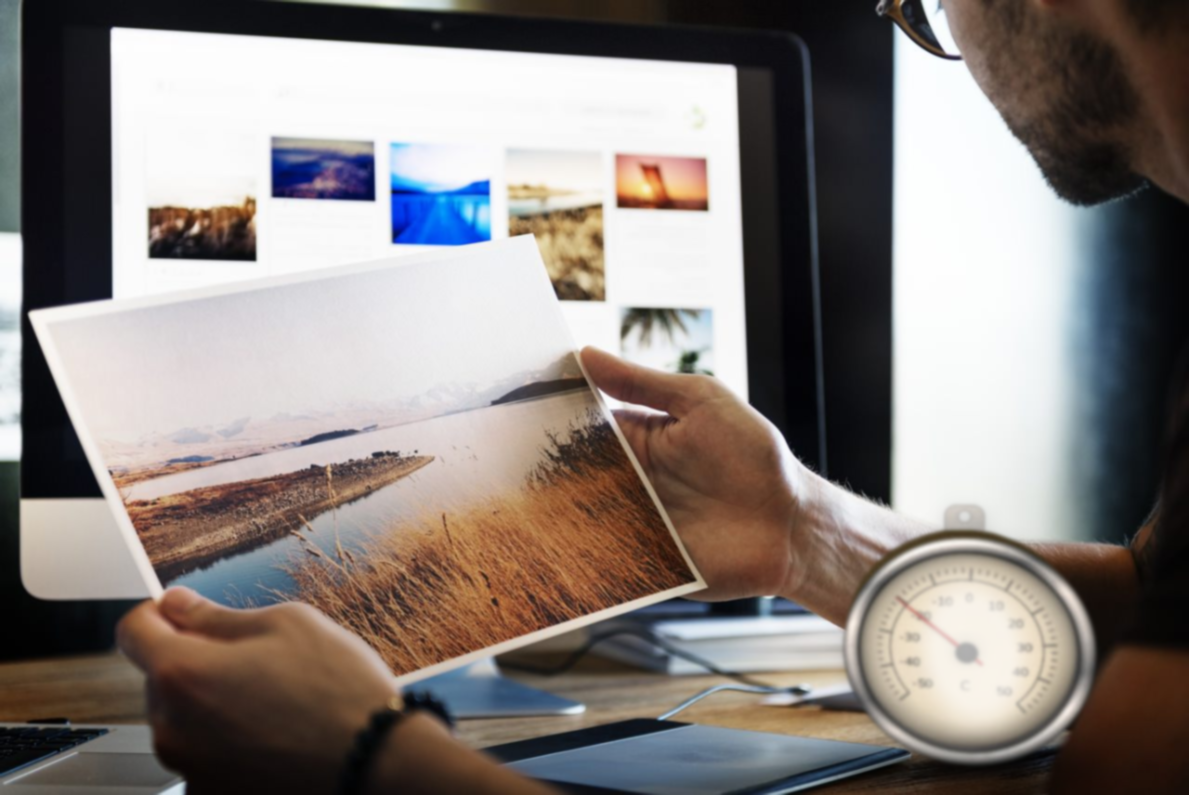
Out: {"value": -20, "unit": "°C"}
